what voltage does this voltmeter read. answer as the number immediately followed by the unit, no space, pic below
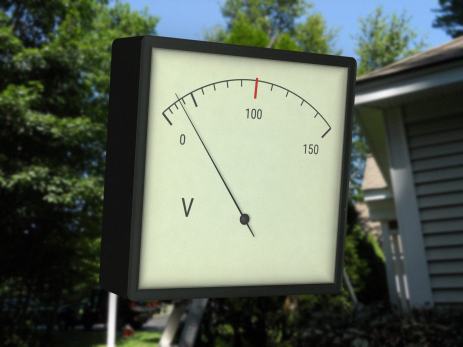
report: 35V
